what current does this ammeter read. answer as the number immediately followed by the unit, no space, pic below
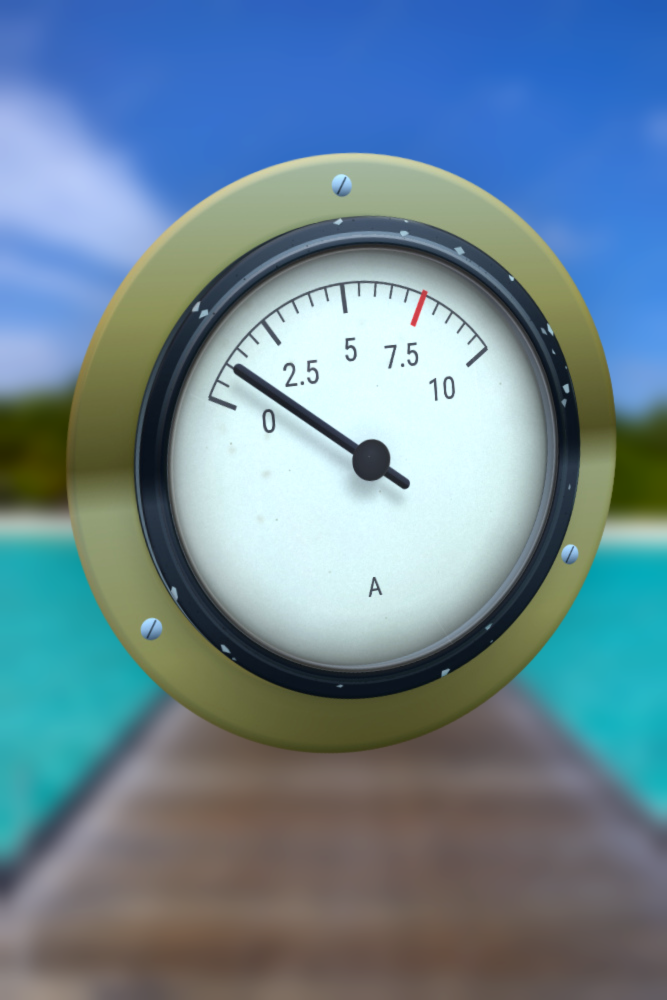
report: 1A
